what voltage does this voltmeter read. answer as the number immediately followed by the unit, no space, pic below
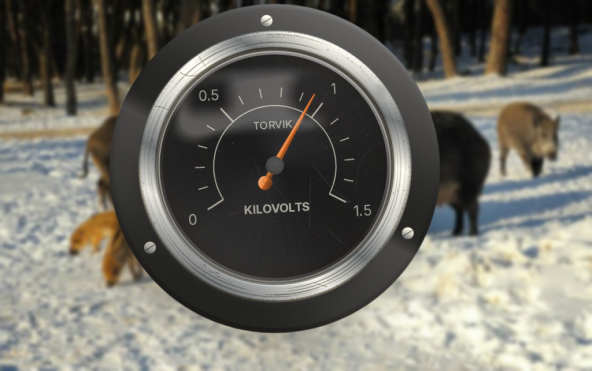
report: 0.95kV
